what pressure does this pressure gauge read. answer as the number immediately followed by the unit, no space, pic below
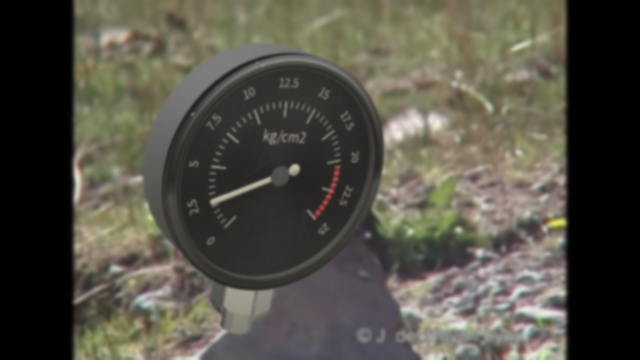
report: 2.5kg/cm²
